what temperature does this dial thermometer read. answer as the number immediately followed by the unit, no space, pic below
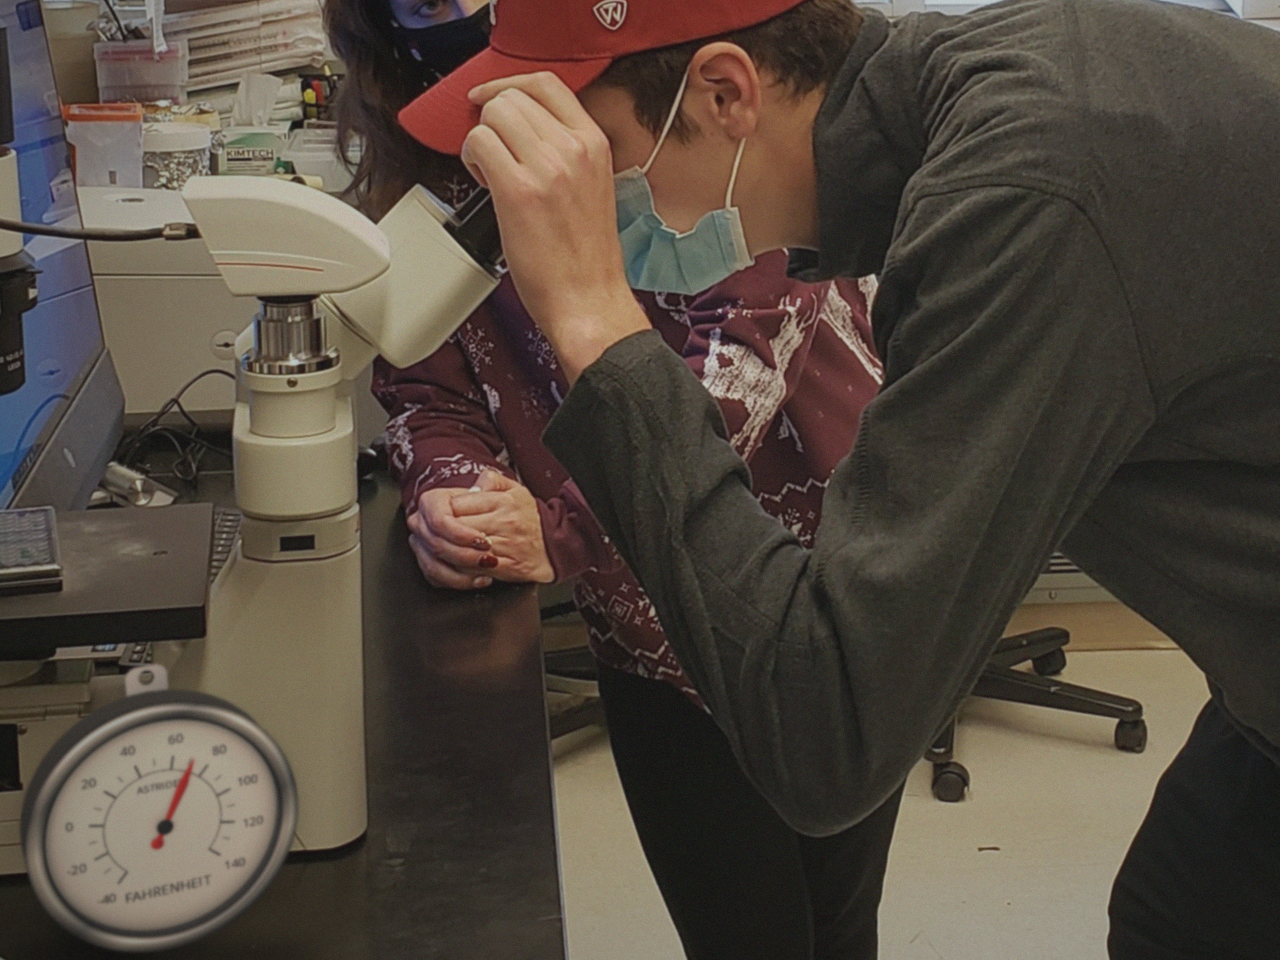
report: 70°F
